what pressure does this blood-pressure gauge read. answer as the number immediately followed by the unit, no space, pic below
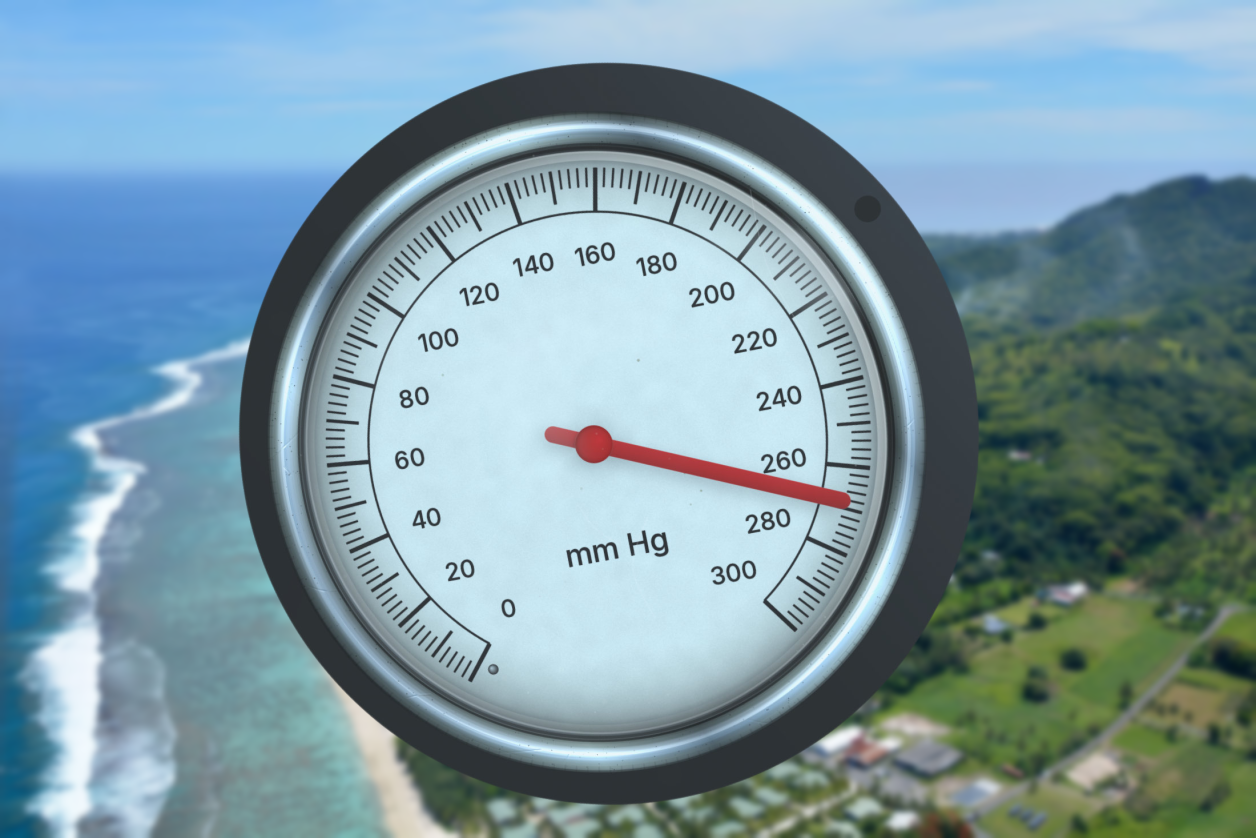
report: 268mmHg
